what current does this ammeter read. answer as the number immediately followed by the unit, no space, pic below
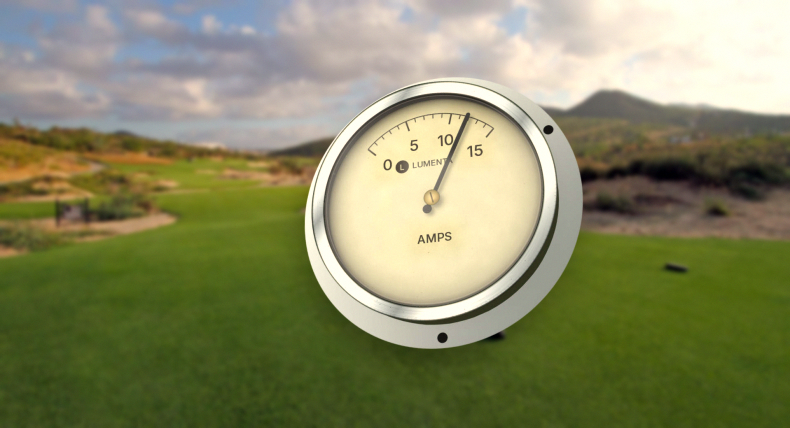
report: 12A
